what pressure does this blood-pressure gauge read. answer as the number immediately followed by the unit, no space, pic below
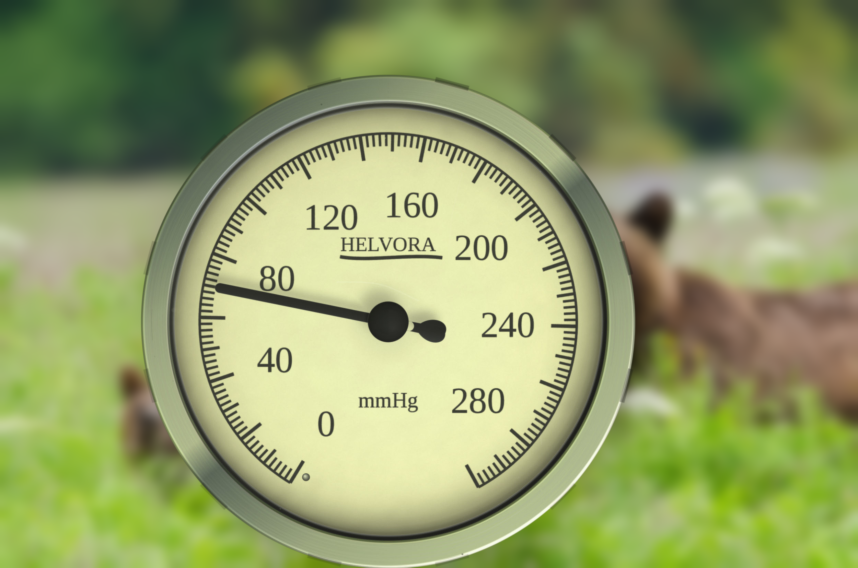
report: 70mmHg
